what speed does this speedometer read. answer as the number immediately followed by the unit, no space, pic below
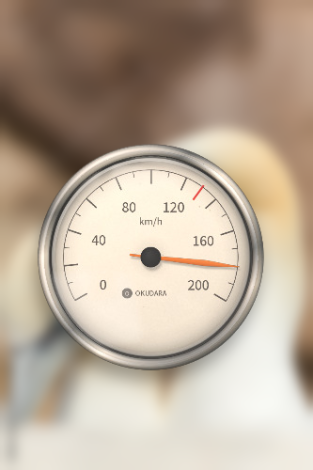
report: 180km/h
